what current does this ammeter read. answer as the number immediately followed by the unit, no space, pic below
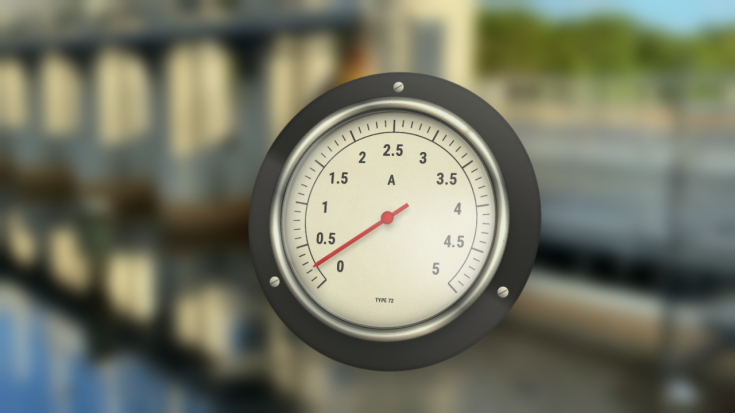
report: 0.2A
